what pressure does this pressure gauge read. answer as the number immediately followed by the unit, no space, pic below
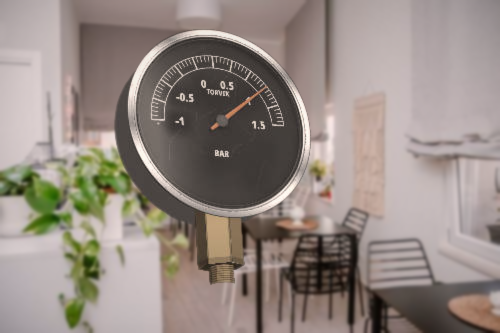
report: 1bar
